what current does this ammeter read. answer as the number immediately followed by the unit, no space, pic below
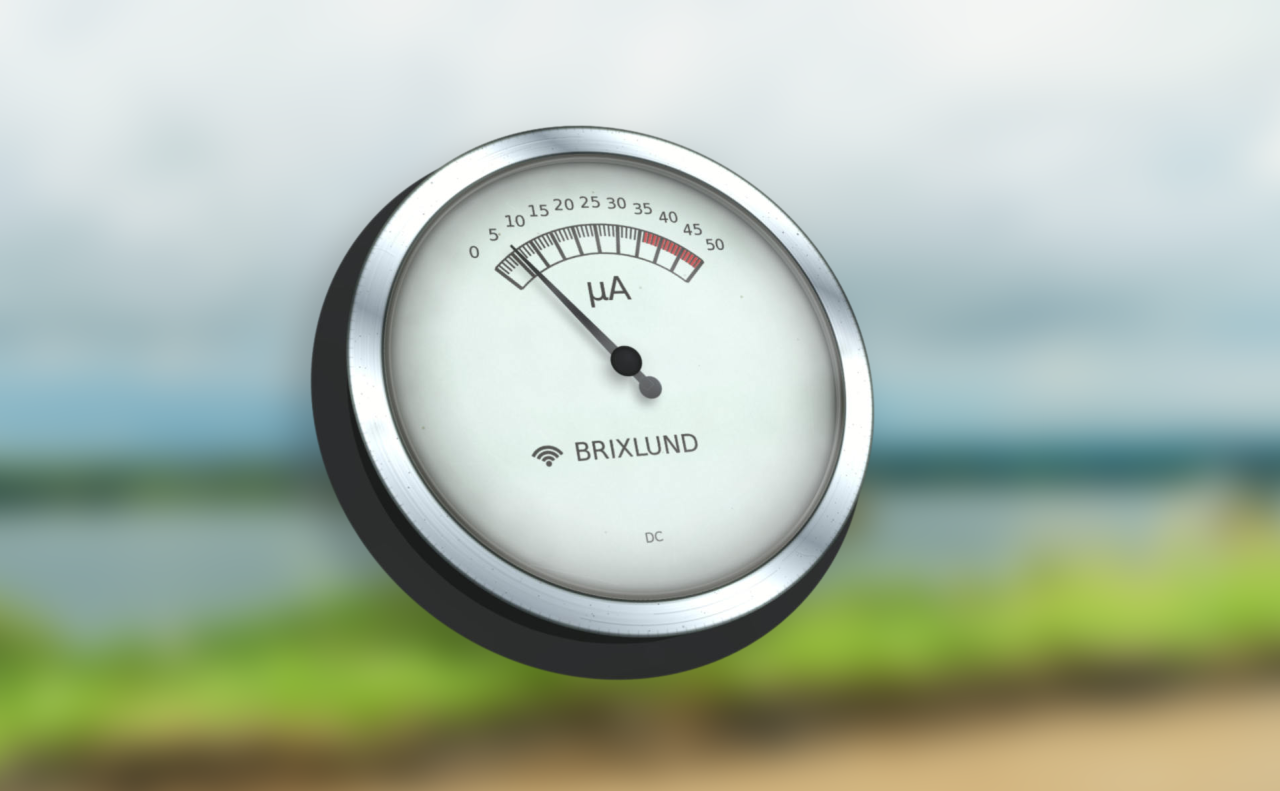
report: 5µA
